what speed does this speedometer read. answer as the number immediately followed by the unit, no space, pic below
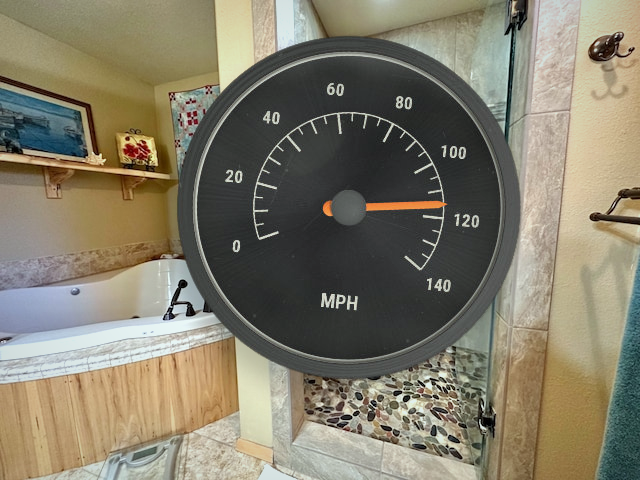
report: 115mph
